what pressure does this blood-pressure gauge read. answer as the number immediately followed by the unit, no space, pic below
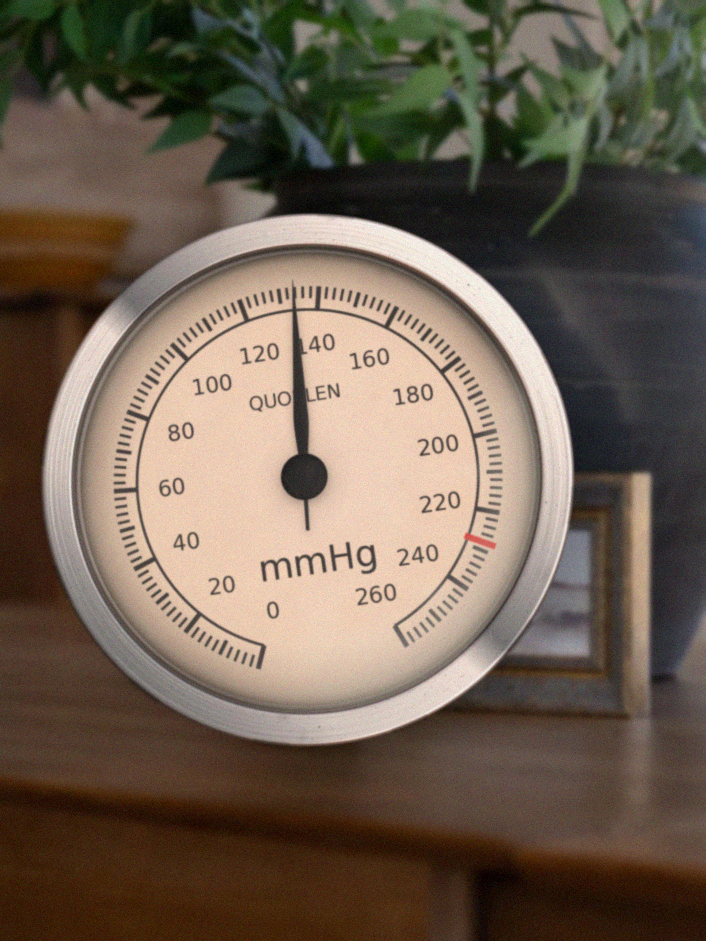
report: 134mmHg
